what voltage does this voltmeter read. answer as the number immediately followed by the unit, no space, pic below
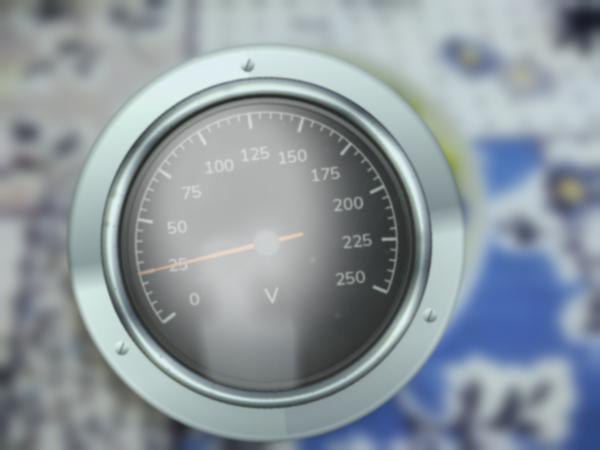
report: 25V
